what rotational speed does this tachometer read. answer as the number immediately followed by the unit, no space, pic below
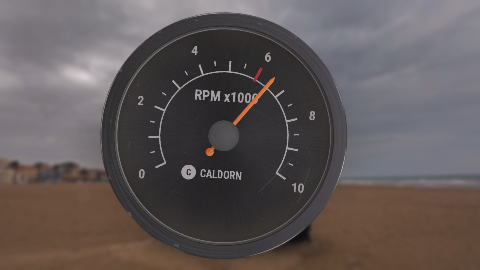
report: 6500rpm
